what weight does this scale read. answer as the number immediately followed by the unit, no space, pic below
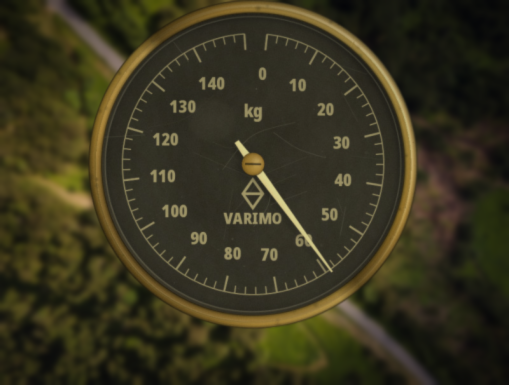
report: 59kg
